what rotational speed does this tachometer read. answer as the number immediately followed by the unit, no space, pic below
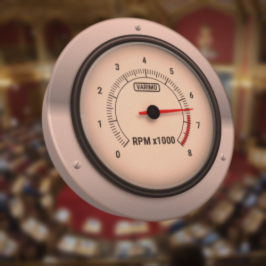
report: 6500rpm
